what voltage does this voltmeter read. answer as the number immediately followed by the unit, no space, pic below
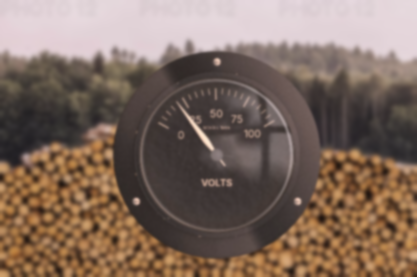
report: 20V
